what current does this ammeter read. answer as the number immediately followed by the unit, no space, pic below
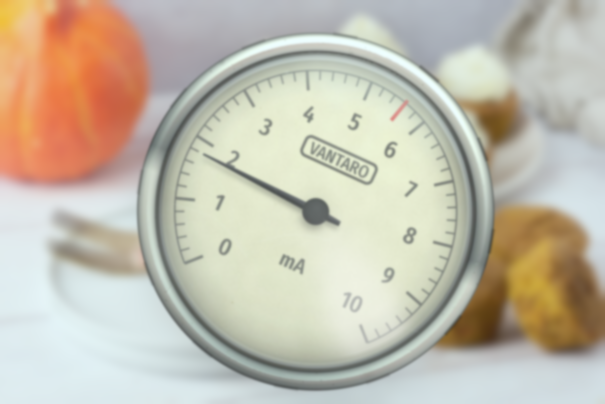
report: 1.8mA
